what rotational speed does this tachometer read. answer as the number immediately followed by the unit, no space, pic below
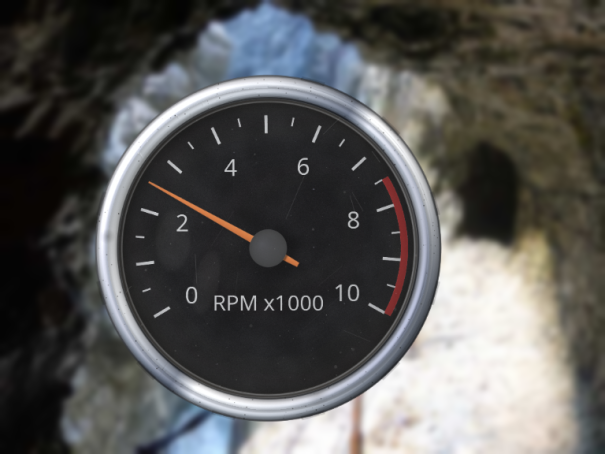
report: 2500rpm
